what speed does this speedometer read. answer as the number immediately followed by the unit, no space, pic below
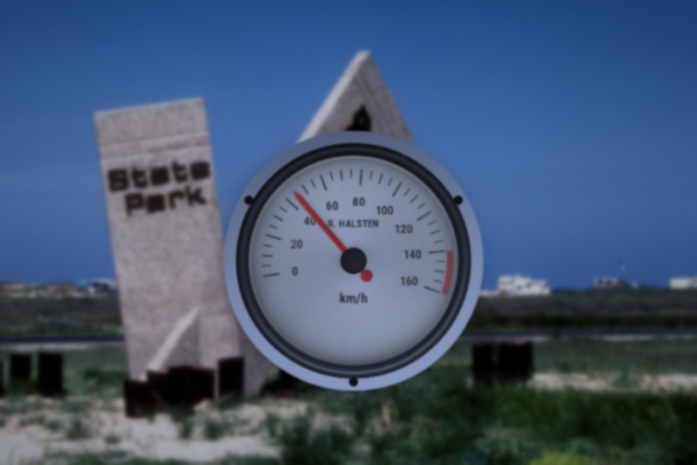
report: 45km/h
